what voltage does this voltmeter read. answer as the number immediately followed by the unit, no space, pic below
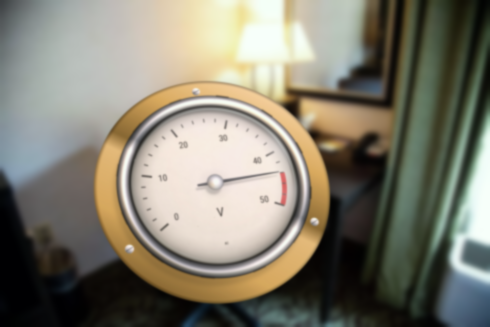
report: 44V
